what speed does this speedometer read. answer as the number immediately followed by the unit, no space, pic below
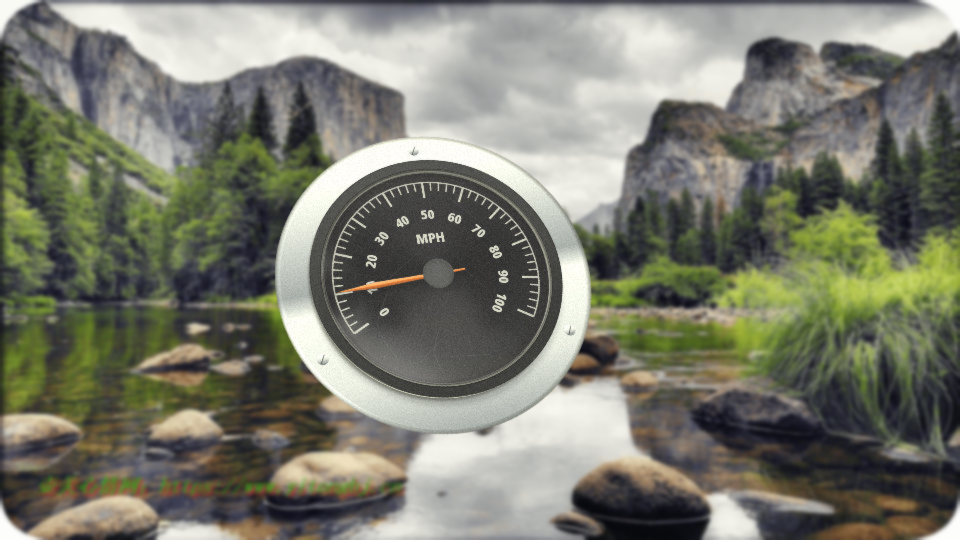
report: 10mph
